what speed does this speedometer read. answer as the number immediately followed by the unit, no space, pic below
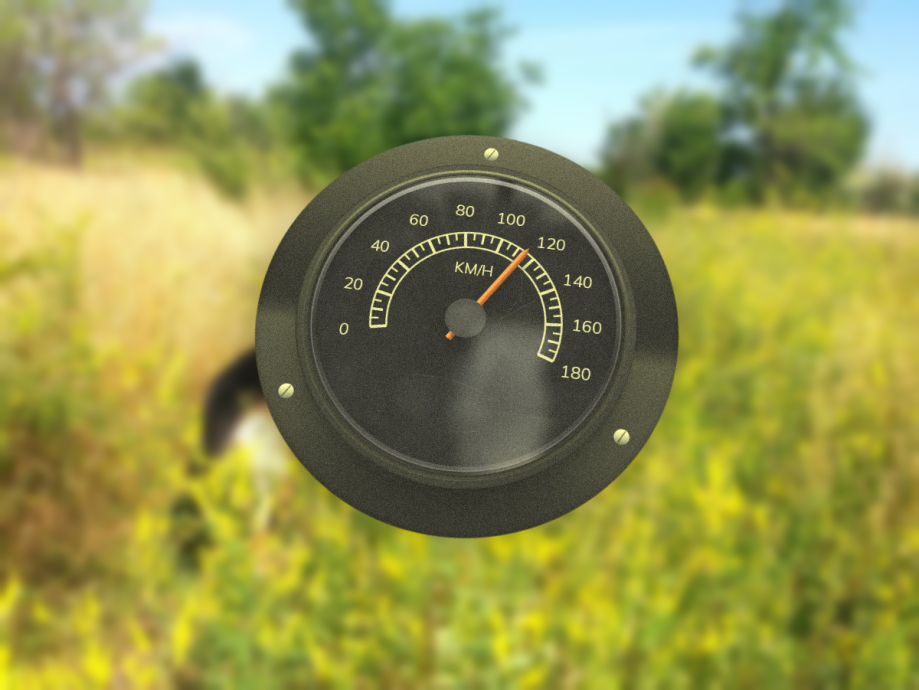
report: 115km/h
